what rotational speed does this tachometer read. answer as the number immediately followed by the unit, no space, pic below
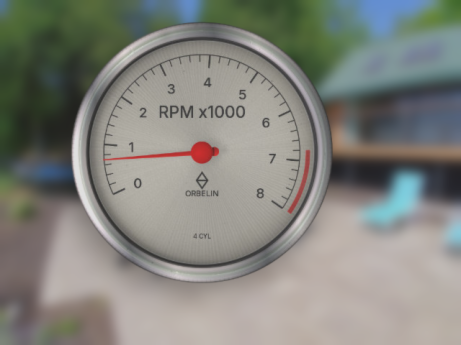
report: 700rpm
